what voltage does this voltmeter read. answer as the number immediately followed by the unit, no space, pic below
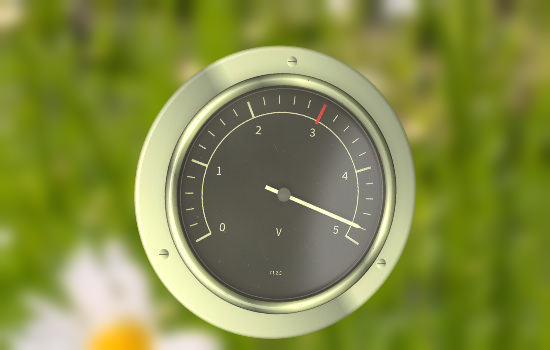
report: 4.8V
